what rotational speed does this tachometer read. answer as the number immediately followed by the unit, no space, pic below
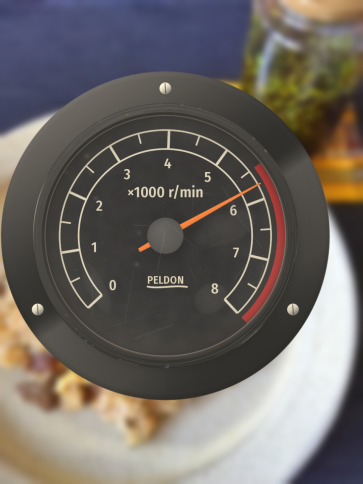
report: 5750rpm
